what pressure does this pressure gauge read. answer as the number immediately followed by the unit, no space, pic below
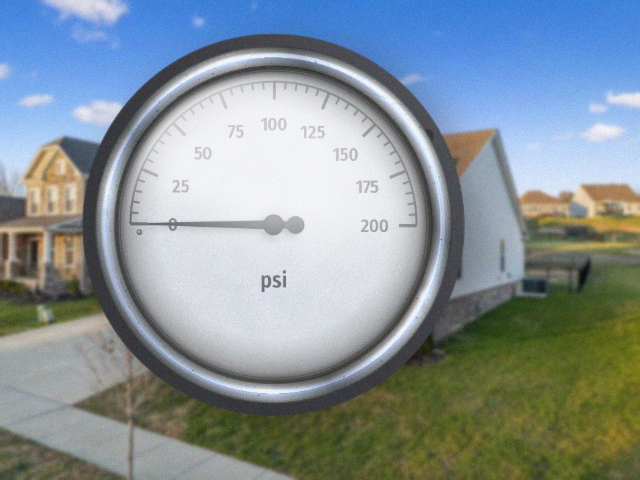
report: 0psi
